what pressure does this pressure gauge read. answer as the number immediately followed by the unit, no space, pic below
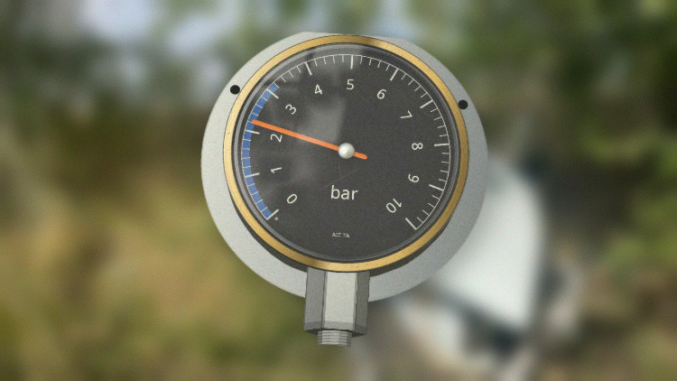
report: 2.2bar
